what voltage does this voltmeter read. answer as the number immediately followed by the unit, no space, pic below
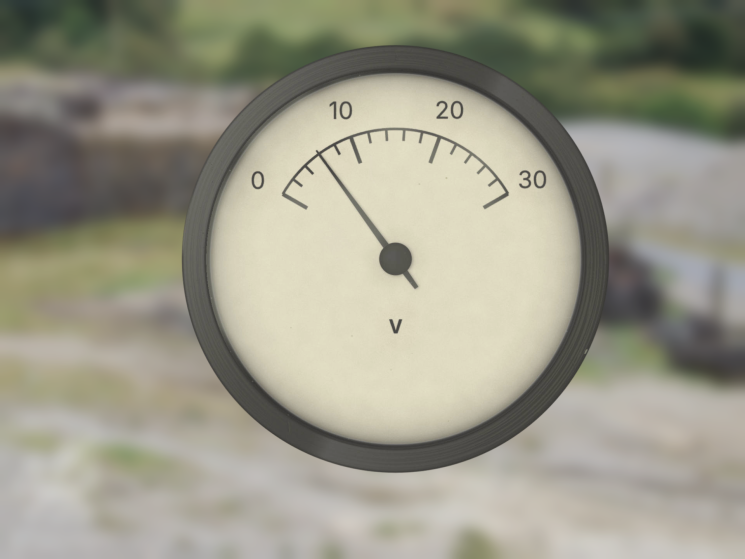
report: 6V
